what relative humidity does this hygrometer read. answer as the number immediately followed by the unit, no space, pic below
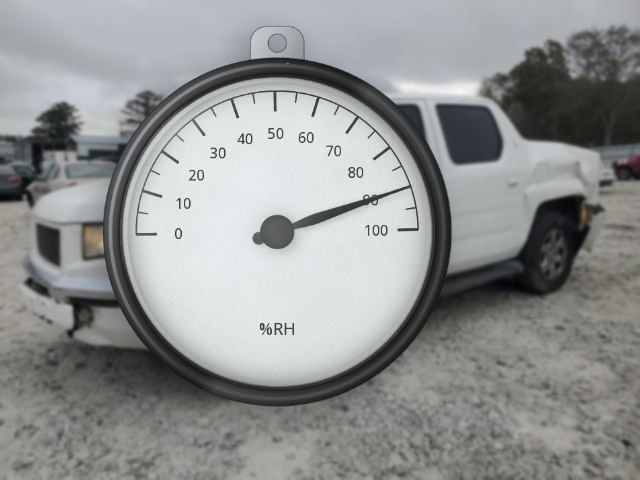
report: 90%
